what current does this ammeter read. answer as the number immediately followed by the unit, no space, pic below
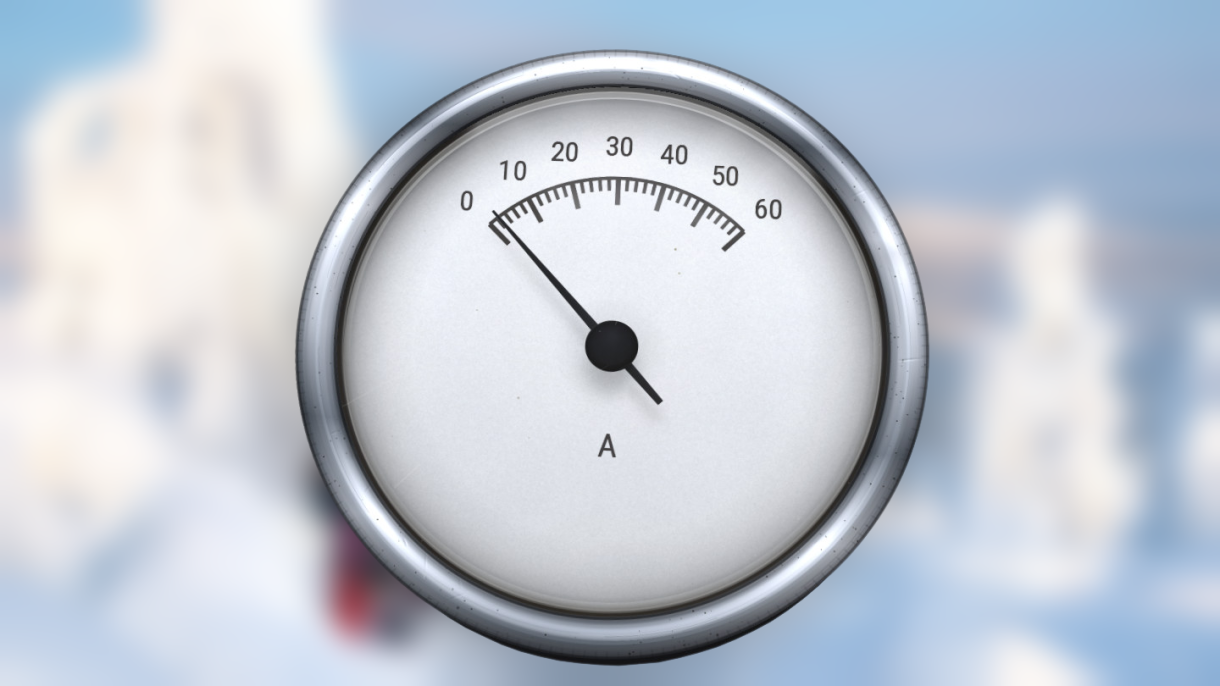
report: 2A
